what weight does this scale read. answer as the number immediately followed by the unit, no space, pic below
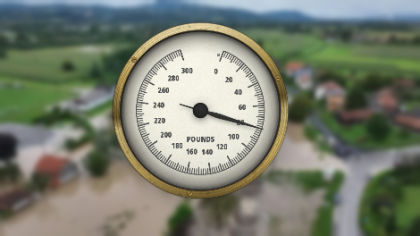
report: 80lb
